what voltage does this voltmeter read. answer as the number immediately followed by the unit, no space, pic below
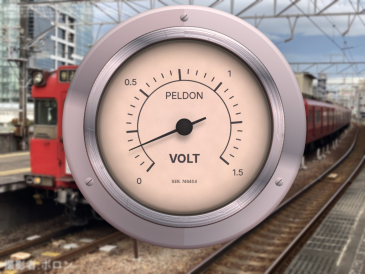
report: 0.15V
